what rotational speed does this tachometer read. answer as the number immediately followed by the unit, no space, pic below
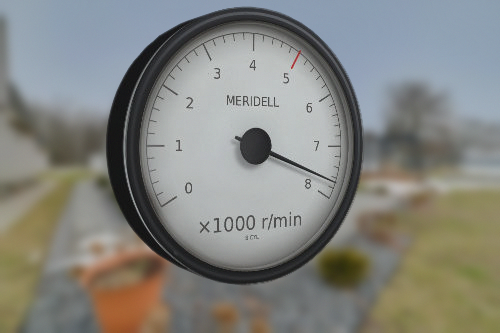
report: 7700rpm
